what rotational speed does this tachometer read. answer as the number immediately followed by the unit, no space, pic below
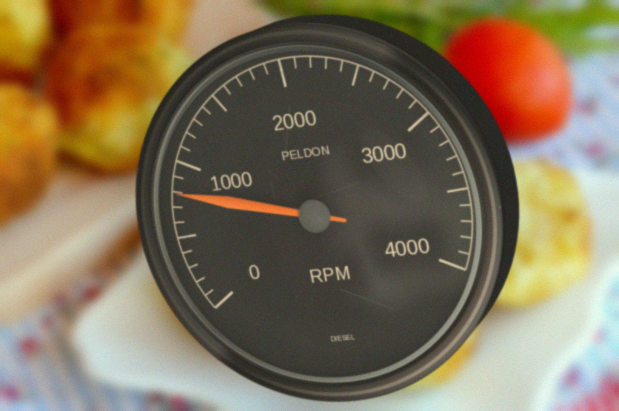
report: 800rpm
